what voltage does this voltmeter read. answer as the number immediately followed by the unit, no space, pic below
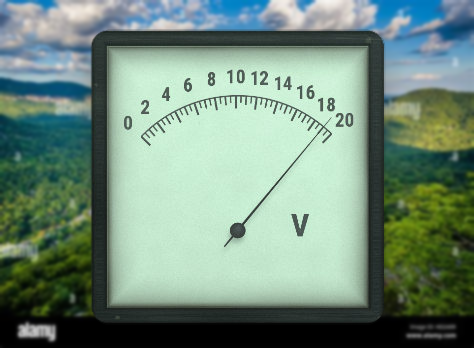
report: 19V
